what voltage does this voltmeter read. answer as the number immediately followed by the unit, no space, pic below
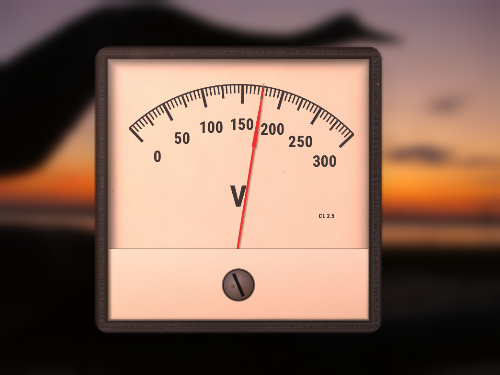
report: 175V
